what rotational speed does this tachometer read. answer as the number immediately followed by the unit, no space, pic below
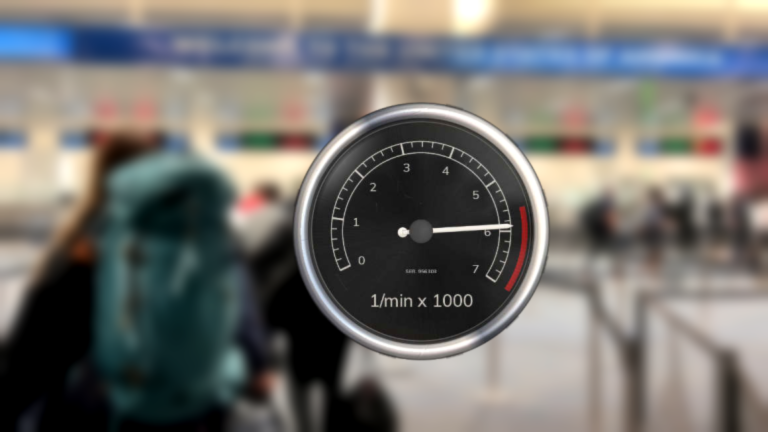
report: 5900rpm
